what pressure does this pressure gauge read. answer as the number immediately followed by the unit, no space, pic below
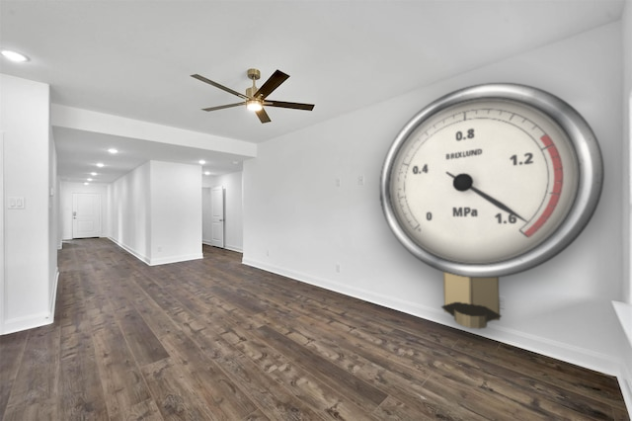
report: 1.55MPa
